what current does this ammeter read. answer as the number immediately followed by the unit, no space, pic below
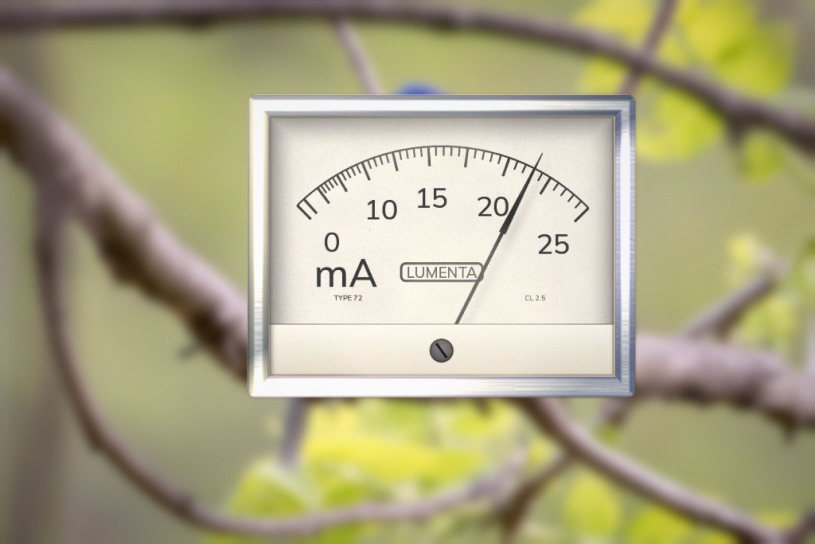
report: 21.5mA
